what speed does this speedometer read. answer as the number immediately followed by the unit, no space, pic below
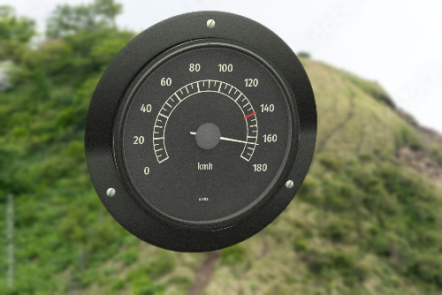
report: 165km/h
